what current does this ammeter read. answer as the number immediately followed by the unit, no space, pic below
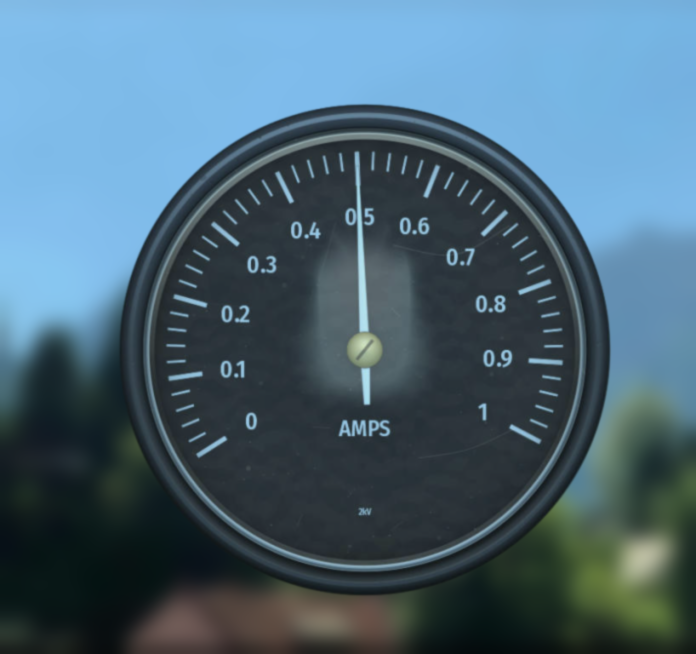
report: 0.5A
